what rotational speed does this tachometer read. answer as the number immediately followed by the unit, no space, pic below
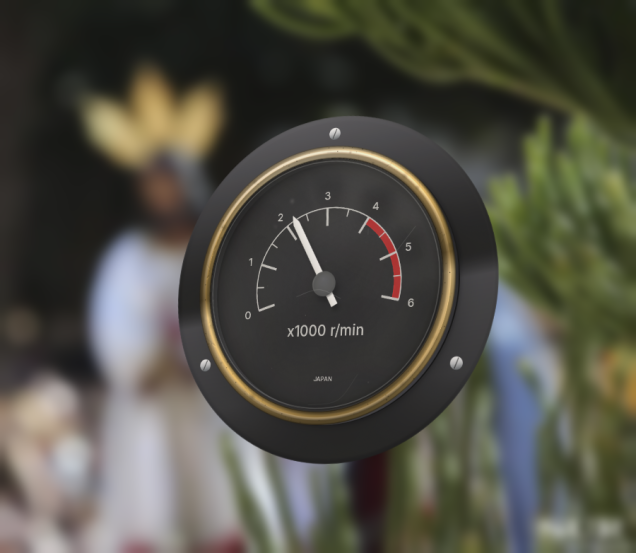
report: 2250rpm
